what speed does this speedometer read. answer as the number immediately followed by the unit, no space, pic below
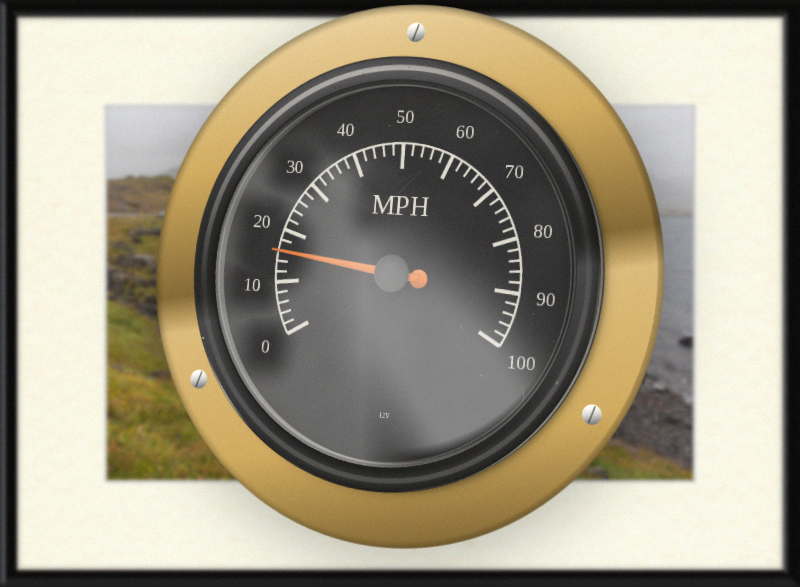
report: 16mph
